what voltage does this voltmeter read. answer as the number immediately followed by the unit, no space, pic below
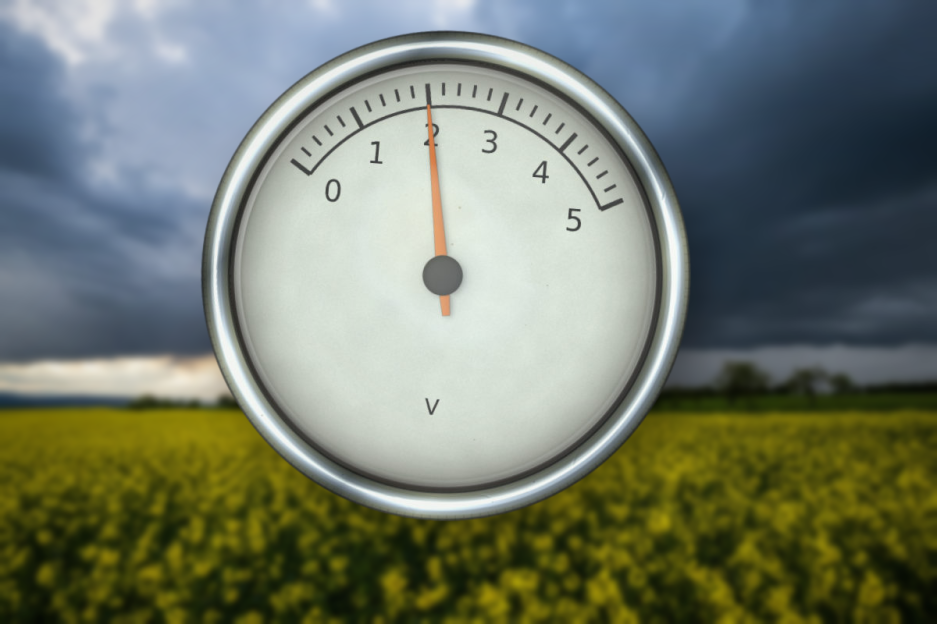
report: 2V
